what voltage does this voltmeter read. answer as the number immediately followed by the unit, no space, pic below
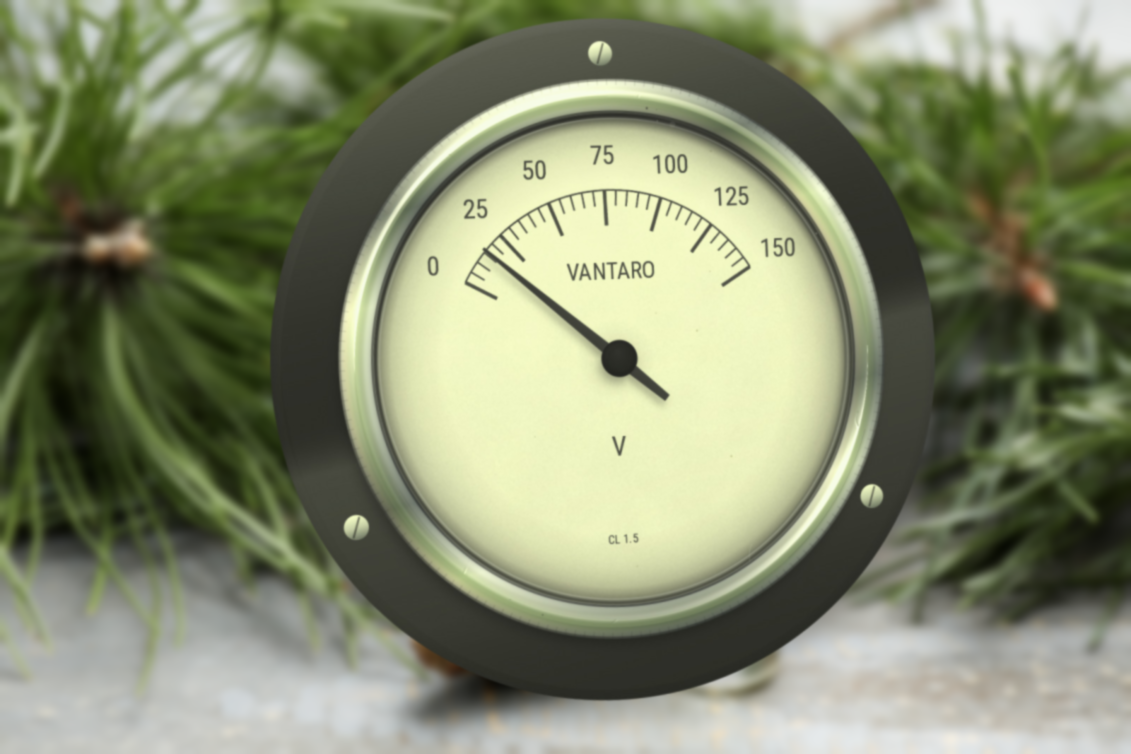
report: 15V
